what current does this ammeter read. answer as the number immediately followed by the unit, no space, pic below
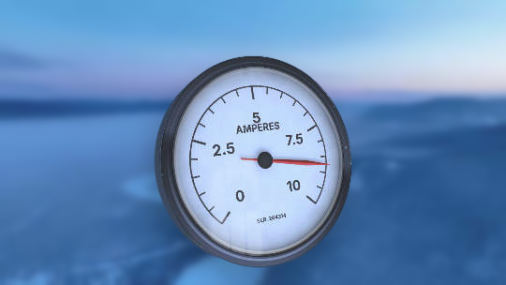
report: 8.75A
